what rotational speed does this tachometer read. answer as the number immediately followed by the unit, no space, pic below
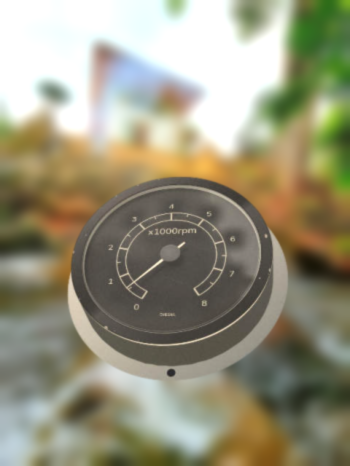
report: 500rpm
